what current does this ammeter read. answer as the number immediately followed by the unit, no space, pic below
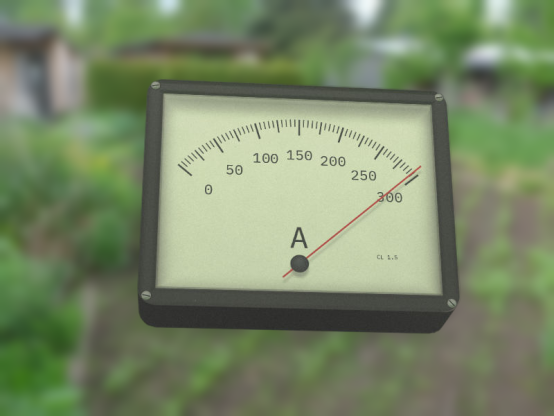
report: 295A
